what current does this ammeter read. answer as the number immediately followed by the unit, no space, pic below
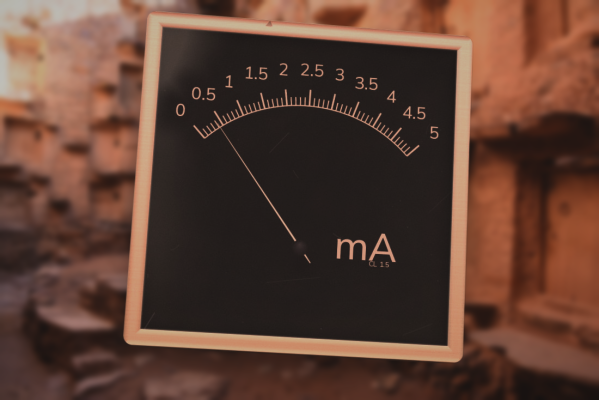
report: 0.4mA
